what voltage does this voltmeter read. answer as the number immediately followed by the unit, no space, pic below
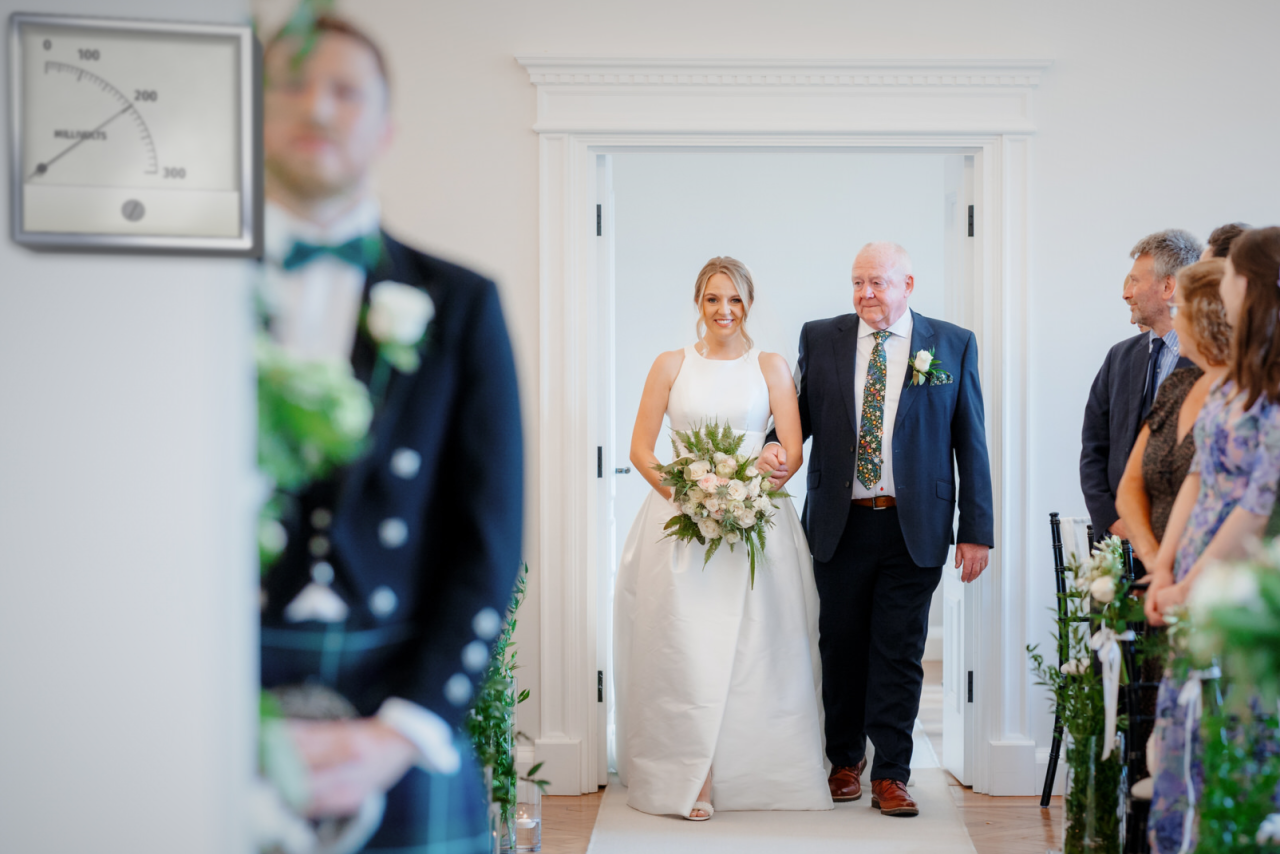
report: 200mV
